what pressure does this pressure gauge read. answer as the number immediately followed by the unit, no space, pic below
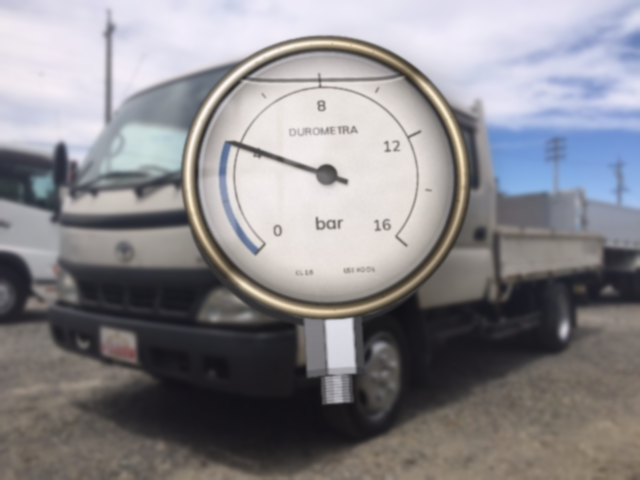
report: 4bar
